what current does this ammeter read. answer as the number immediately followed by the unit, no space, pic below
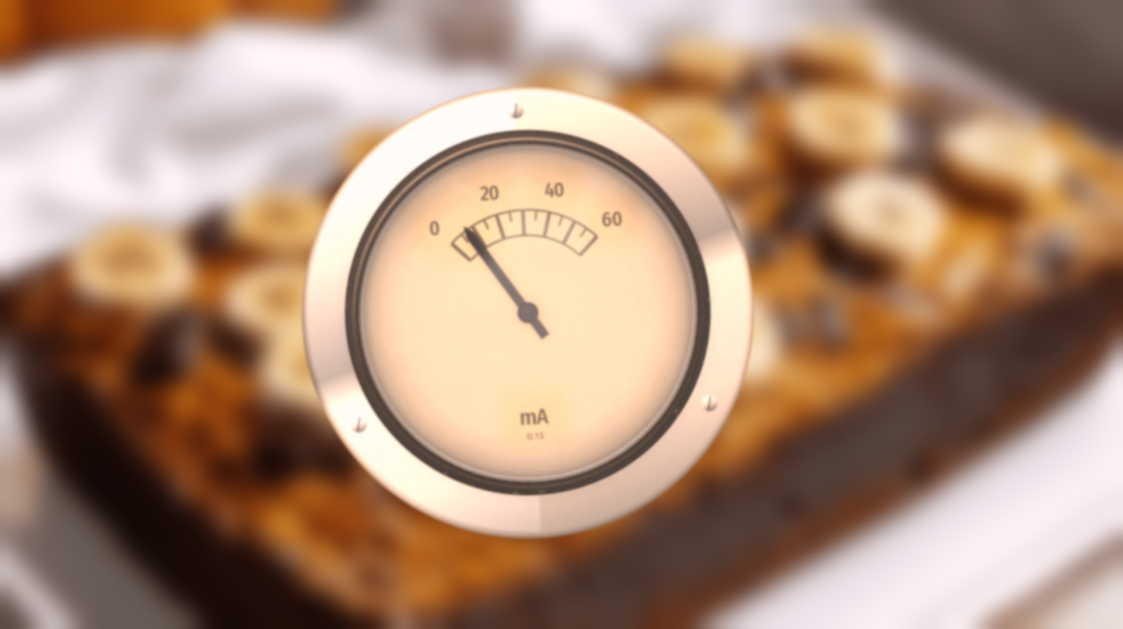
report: 7.5mA
